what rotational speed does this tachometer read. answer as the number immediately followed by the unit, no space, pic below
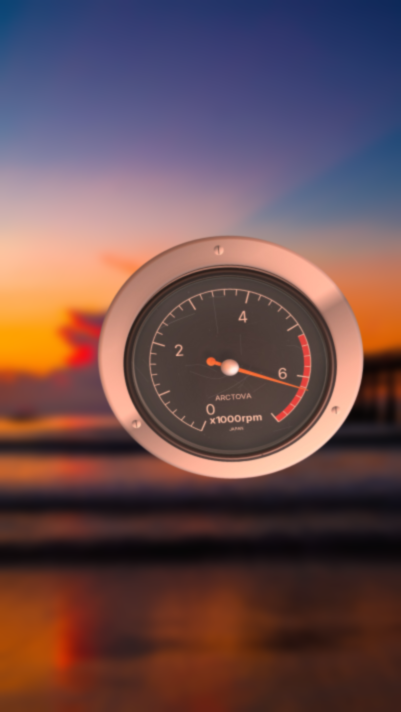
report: 6200rpm
